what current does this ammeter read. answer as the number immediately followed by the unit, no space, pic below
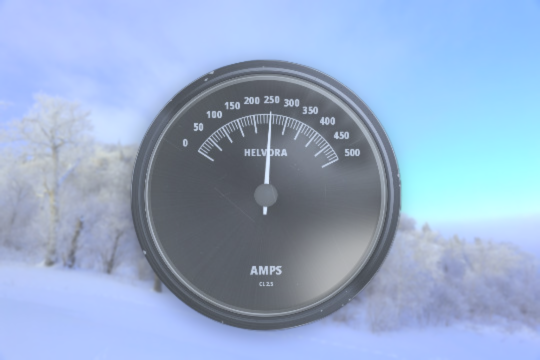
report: 250A
